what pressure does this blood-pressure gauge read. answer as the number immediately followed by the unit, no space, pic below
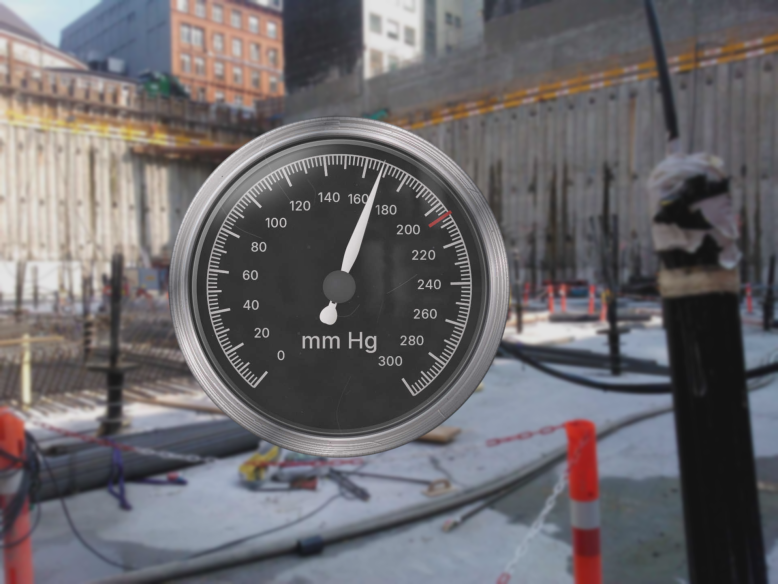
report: 168mmHg
